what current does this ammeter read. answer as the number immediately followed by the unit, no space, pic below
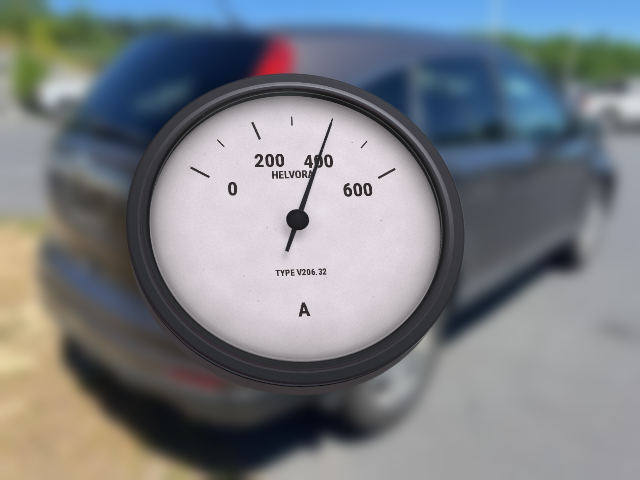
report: 400A
